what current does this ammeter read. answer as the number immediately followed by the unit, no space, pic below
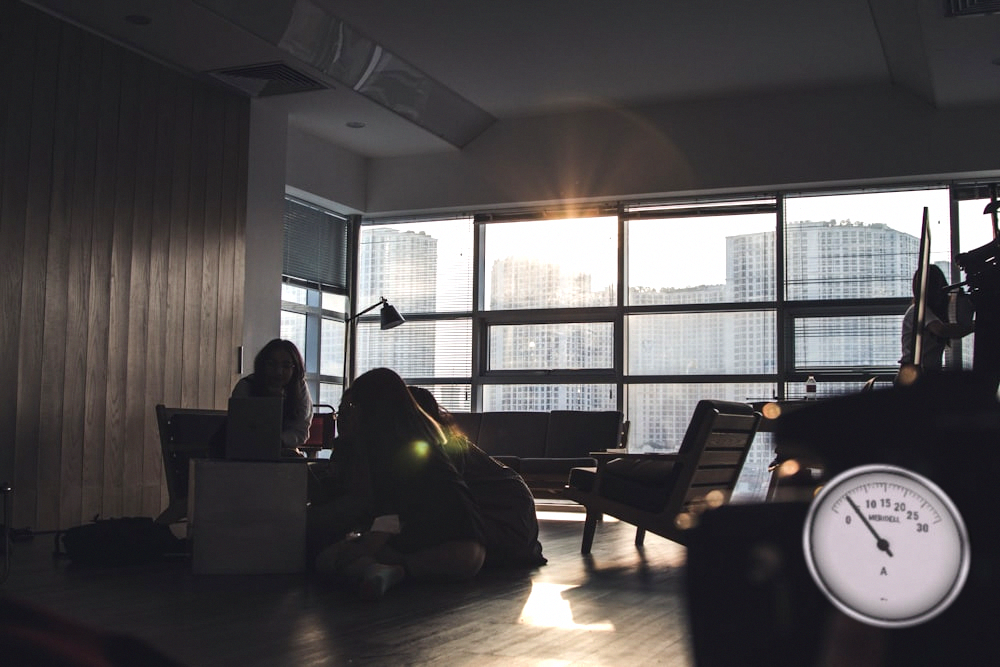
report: 5A
